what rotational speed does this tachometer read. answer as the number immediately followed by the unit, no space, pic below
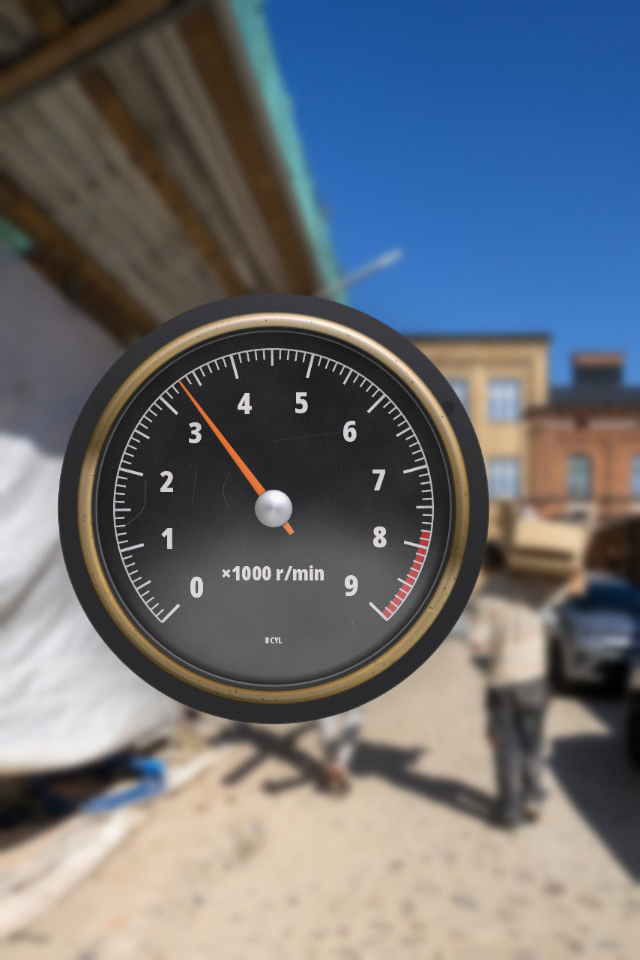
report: 3300rpm
